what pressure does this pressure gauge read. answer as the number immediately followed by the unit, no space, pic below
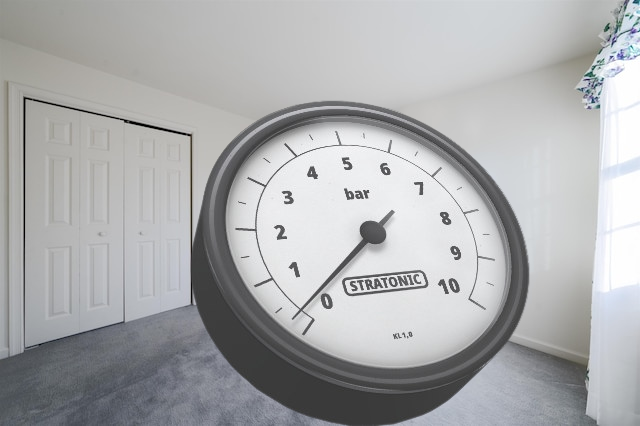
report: 0.25bar
